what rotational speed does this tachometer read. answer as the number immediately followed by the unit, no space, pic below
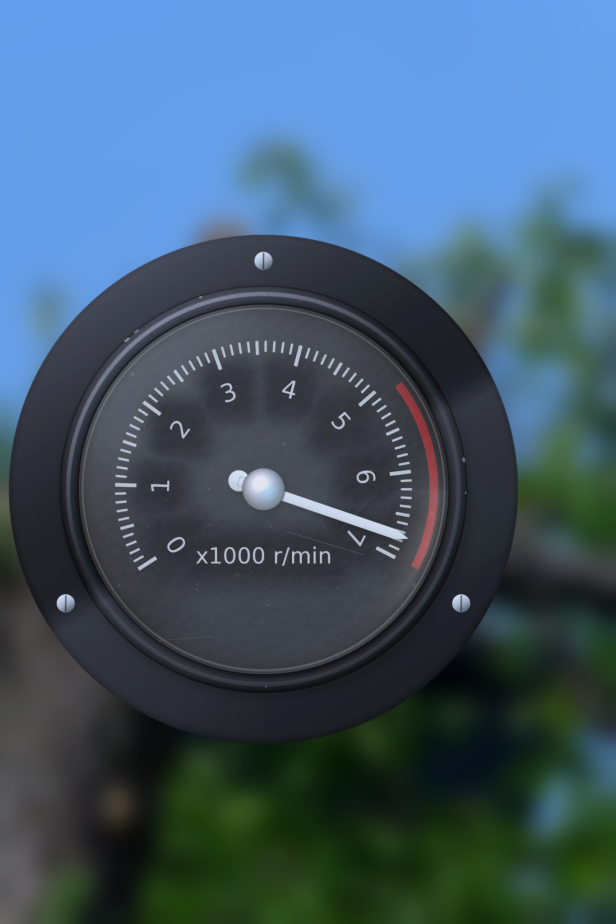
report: 6750rpm
